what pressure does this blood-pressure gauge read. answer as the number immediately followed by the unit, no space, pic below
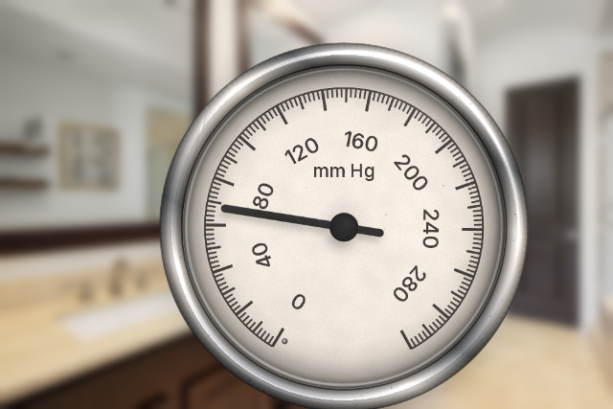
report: 68mmHg
